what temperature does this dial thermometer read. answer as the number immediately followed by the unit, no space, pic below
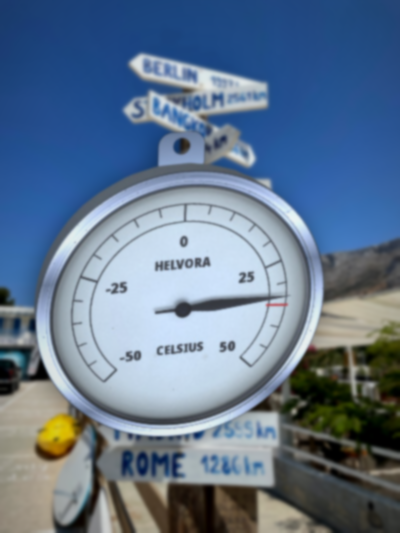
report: 32.5°C
